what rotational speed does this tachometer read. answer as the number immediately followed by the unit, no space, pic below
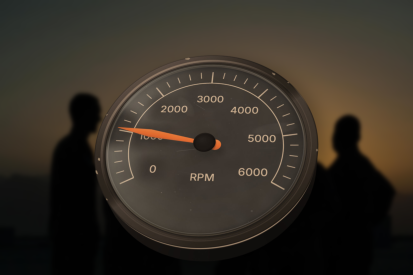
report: 1000rpm
